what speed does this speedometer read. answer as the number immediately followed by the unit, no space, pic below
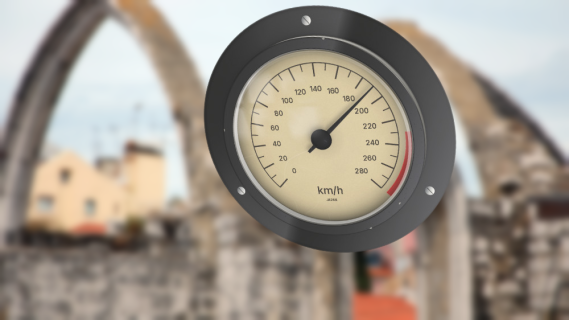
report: 190km/h
